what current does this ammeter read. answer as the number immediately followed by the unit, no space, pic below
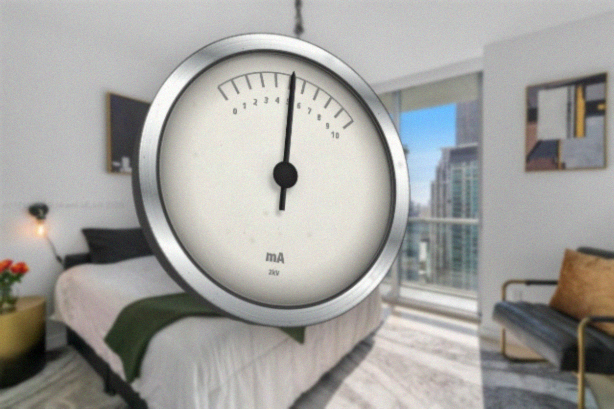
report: 5mA
